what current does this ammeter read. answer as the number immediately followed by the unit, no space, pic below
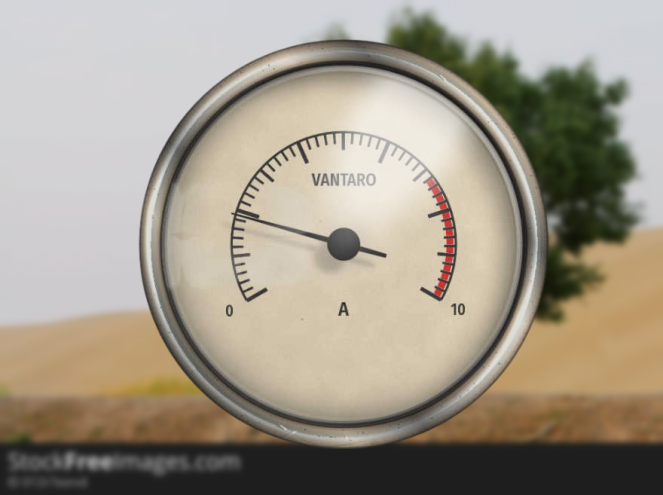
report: 1.9A
